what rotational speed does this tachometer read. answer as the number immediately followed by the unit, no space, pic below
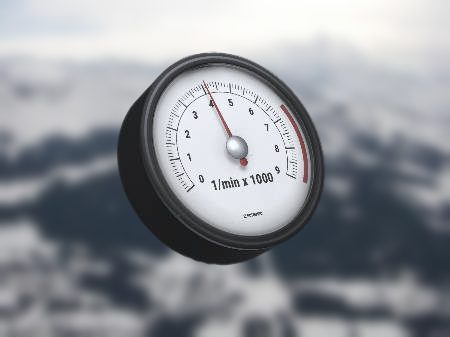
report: 4000rpm
